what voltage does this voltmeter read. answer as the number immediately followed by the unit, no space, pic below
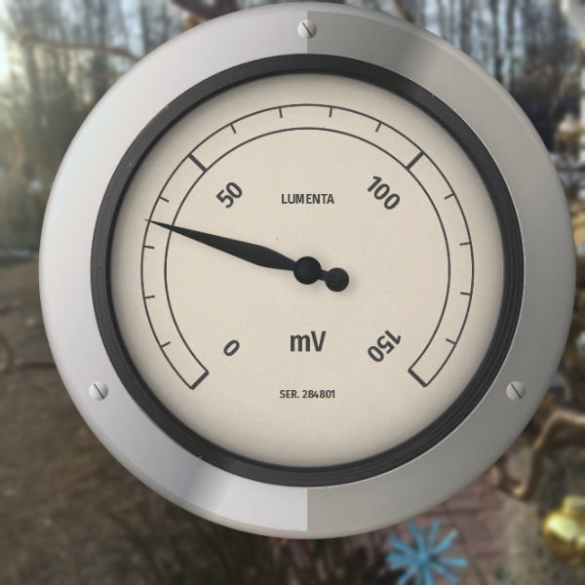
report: 35mV
